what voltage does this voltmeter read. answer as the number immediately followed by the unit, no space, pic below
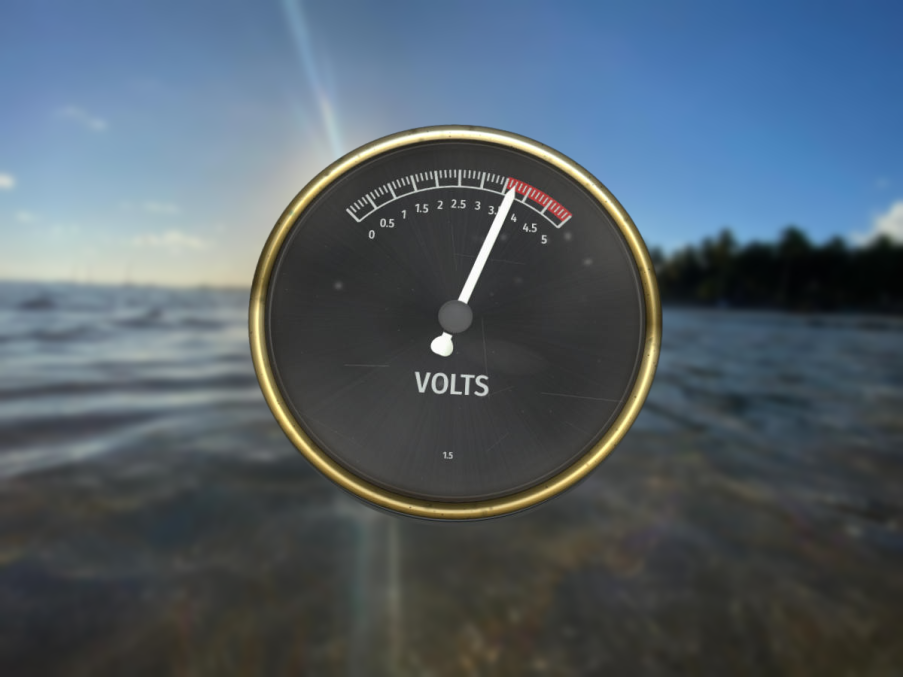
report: 3.7V
